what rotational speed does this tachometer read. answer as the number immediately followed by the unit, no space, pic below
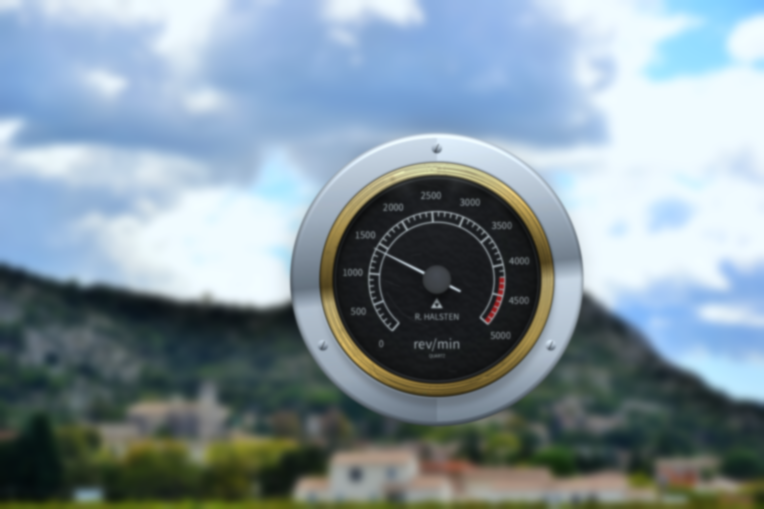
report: 1400rpm
